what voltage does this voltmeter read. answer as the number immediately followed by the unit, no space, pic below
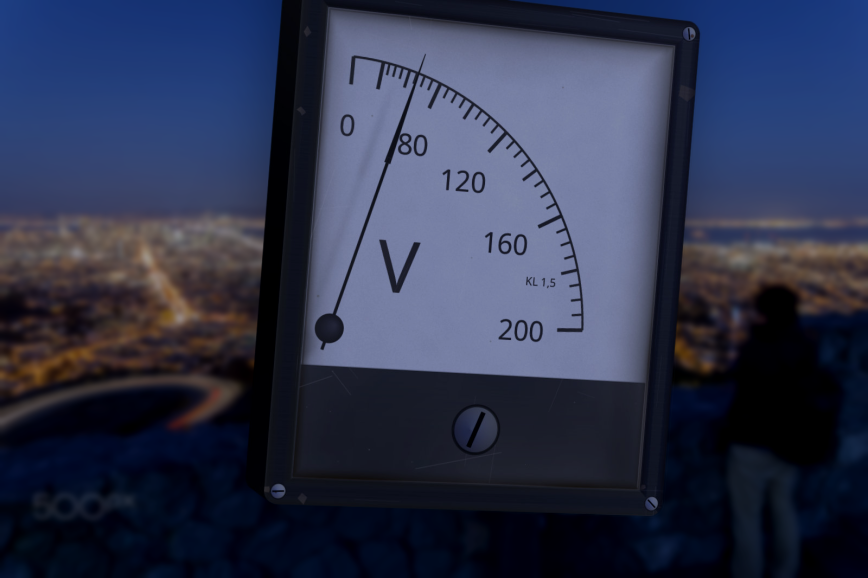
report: 65V
